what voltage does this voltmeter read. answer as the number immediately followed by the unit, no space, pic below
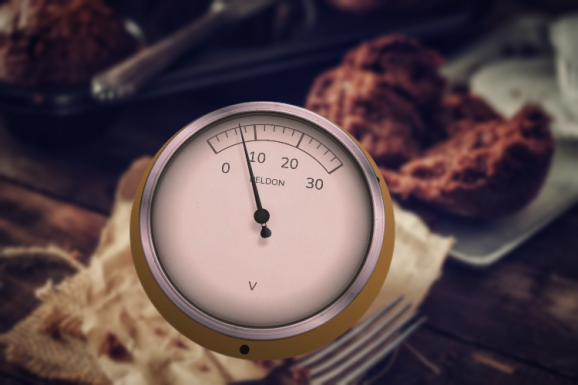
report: 7V
